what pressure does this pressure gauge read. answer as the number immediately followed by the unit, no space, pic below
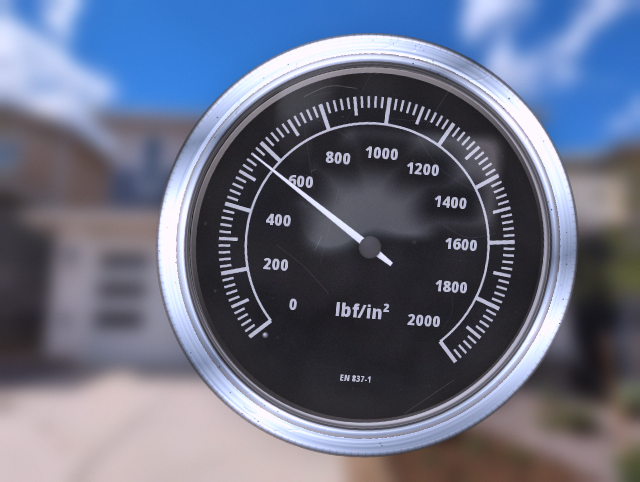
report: 560psi
